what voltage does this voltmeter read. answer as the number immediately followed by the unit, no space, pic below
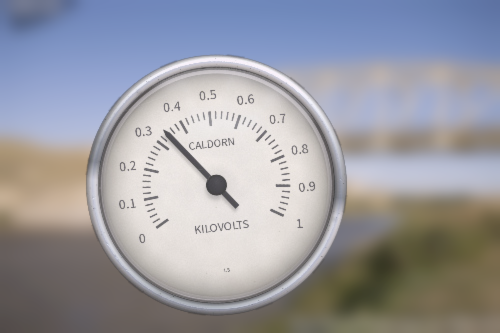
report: 0.34kV
